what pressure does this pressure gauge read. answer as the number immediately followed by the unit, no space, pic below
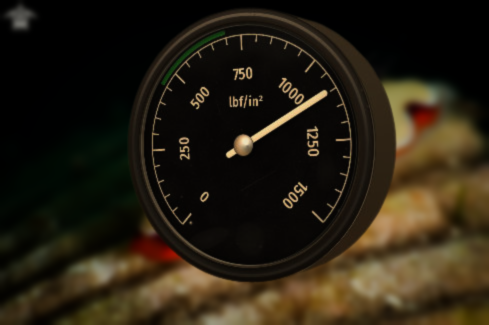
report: 1100psi
